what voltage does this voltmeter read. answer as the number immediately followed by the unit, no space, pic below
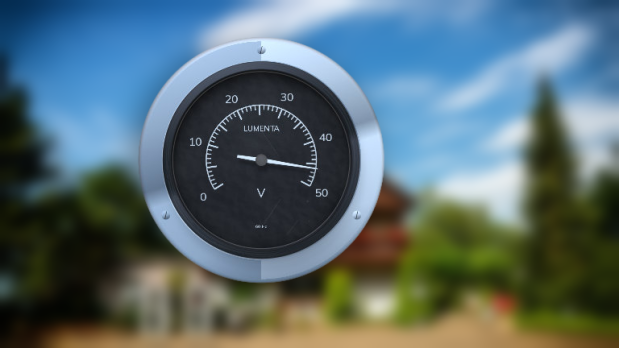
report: 46V
